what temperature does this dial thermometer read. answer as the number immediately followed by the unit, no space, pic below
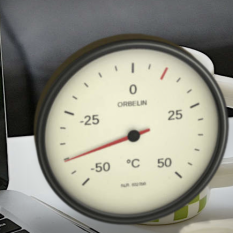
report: -40°C
